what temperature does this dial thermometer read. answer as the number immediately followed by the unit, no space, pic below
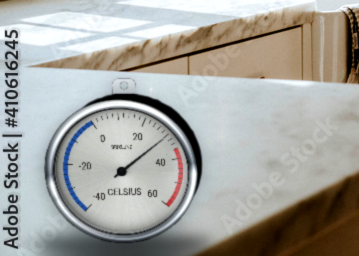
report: 30°C
